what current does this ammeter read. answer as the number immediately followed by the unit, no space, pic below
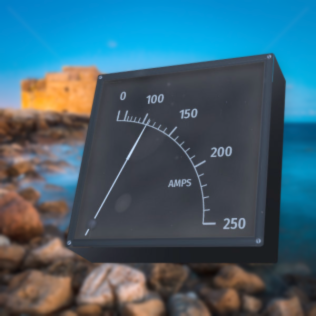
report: 110A
